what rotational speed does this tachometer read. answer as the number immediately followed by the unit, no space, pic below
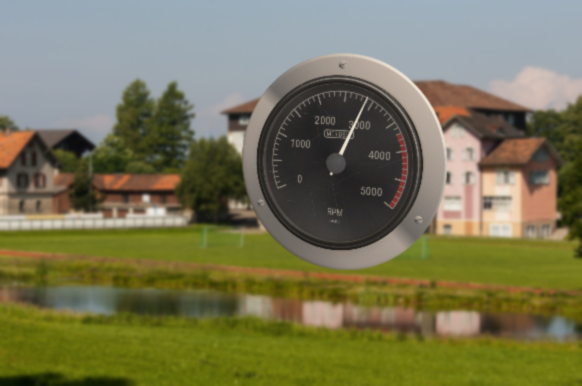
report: 2900rpm
